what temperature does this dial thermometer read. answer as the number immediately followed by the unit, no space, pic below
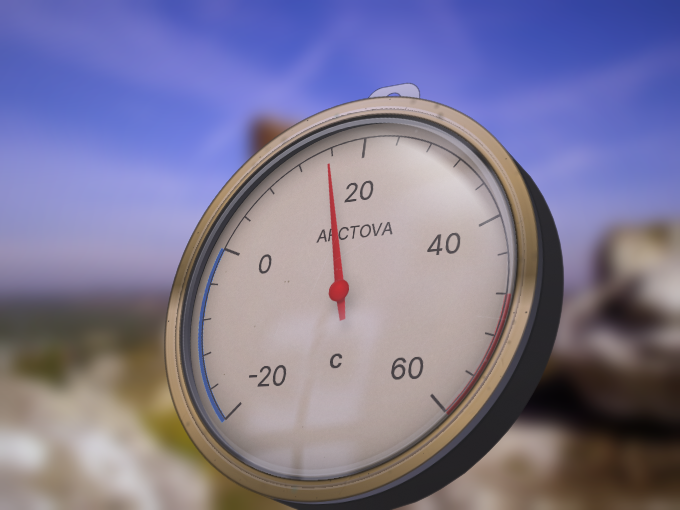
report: 16°C
